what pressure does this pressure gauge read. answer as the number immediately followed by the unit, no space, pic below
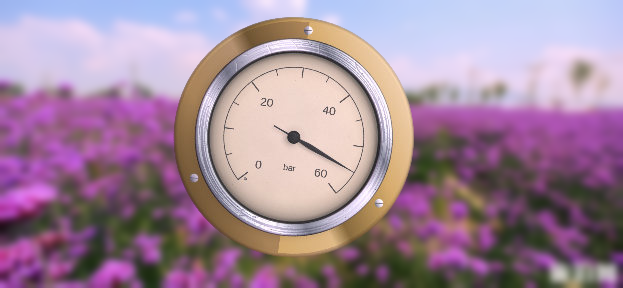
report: 55bar
